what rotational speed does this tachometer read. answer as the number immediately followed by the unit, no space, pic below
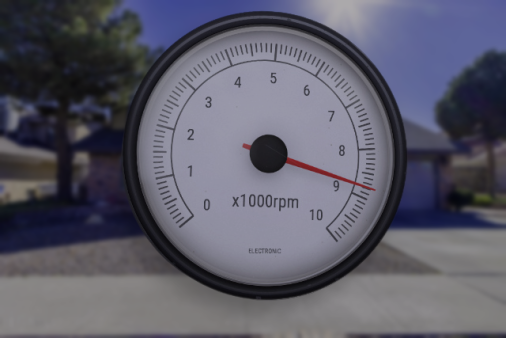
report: 8800rpm
